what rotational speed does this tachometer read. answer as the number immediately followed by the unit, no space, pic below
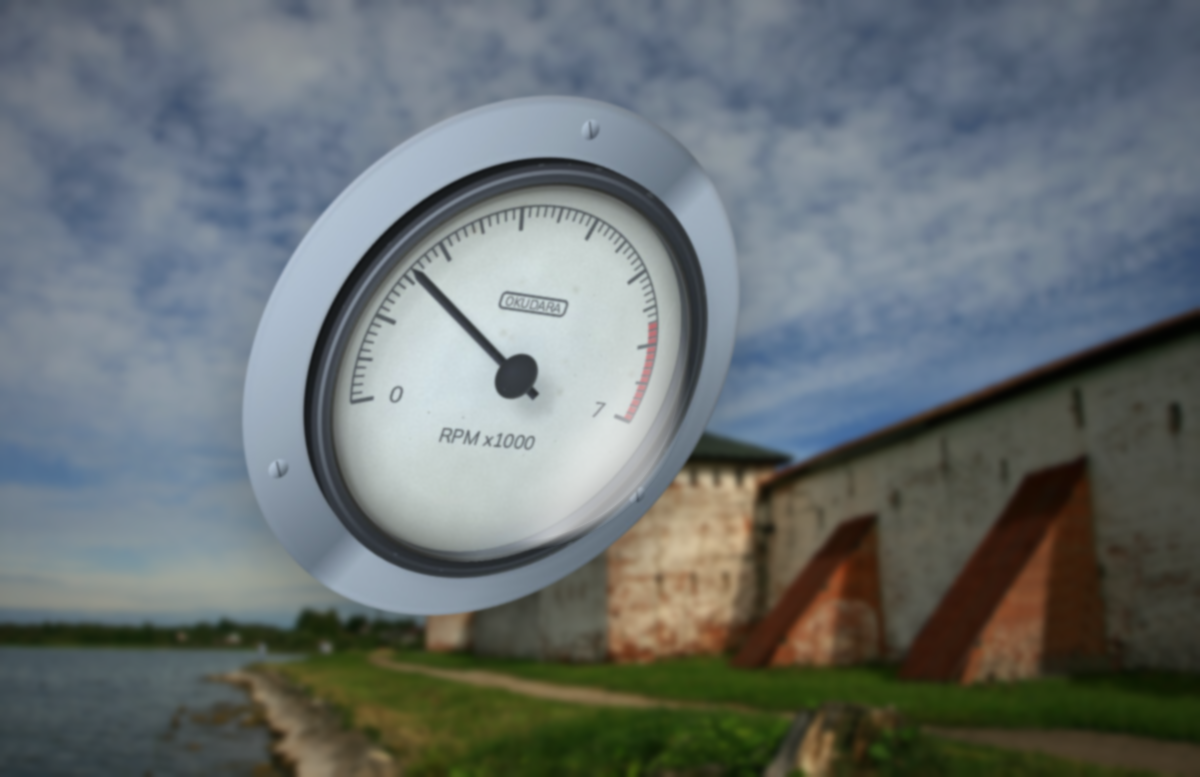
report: 1600rpm
